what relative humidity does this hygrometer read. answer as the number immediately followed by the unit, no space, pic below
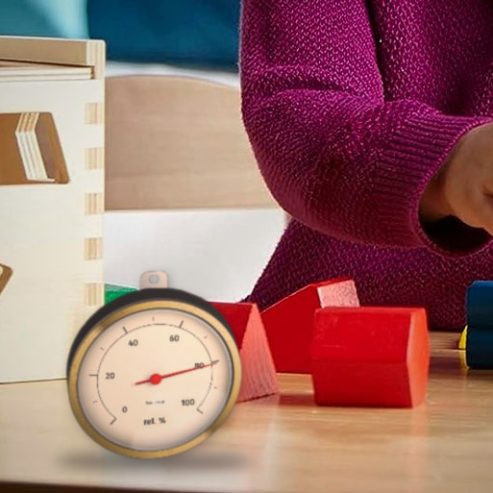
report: 80%
